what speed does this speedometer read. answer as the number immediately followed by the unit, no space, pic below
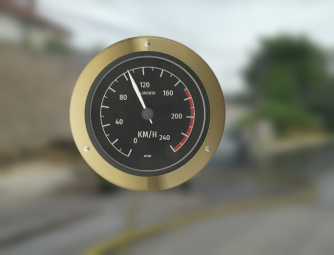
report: 105km/h
